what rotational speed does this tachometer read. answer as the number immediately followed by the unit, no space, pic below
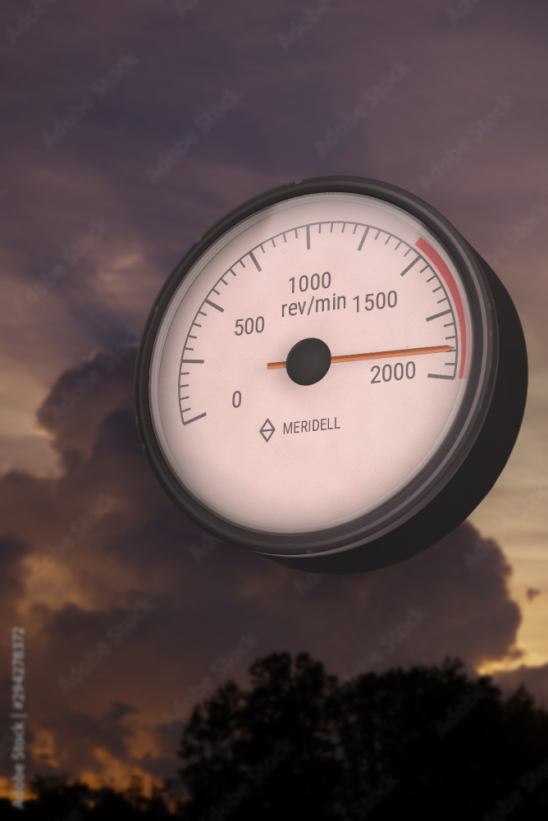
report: 1900rpm
